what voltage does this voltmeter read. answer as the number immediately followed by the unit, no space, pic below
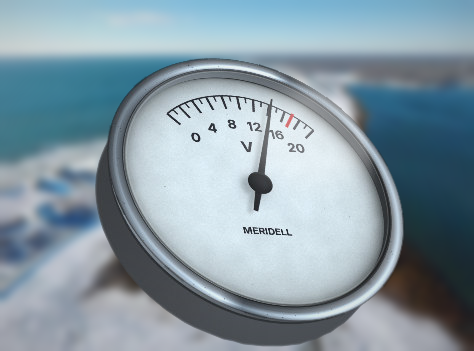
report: 14V
